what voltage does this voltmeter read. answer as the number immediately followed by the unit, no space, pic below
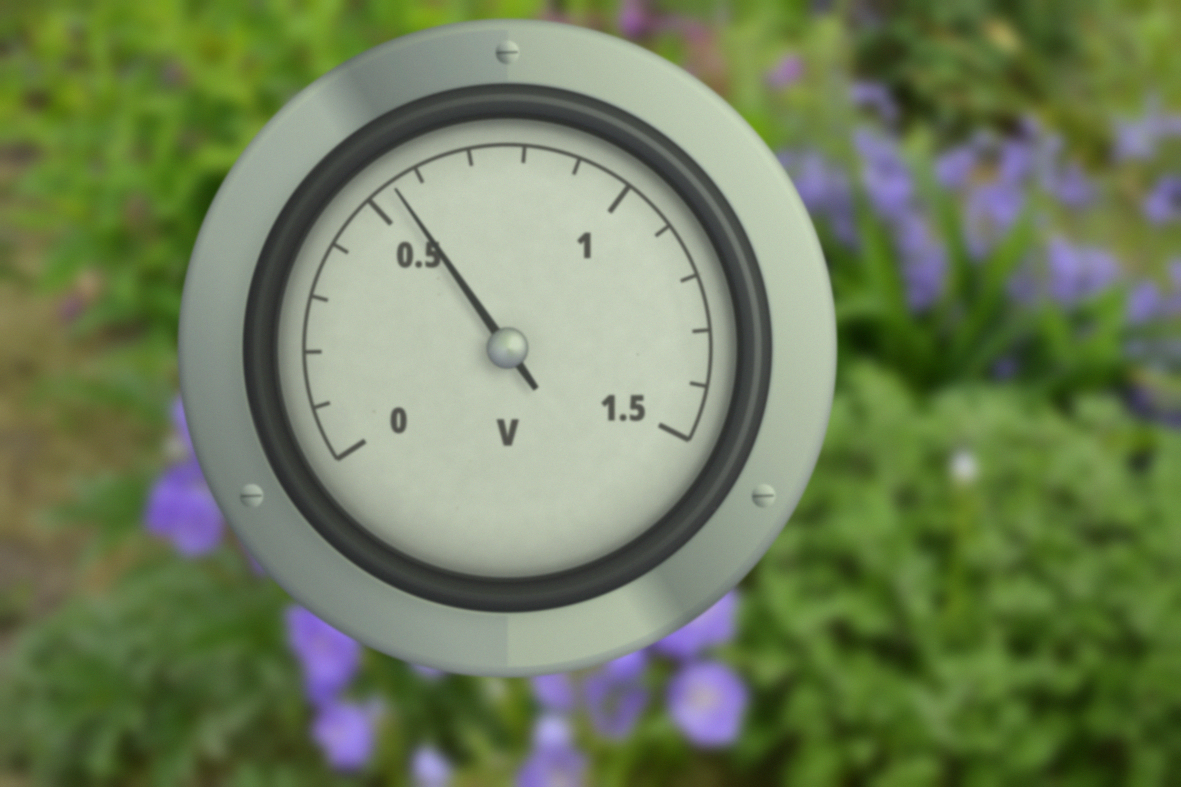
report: 0.55V
